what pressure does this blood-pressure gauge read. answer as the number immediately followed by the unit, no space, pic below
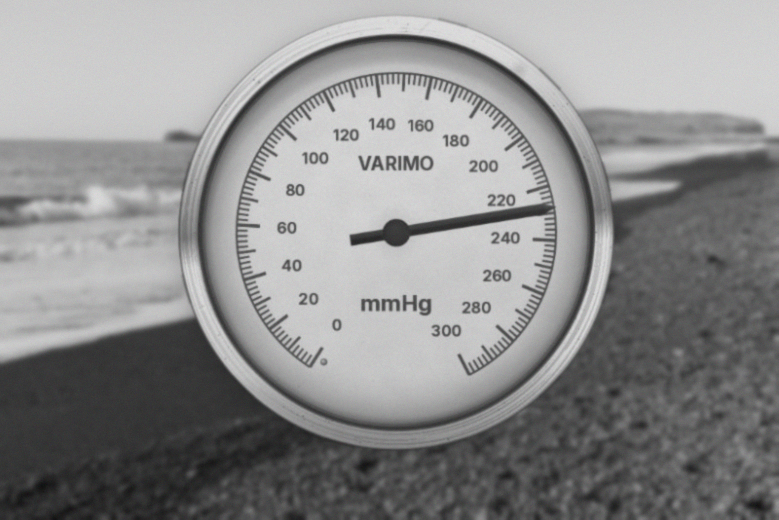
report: 228mmHg
